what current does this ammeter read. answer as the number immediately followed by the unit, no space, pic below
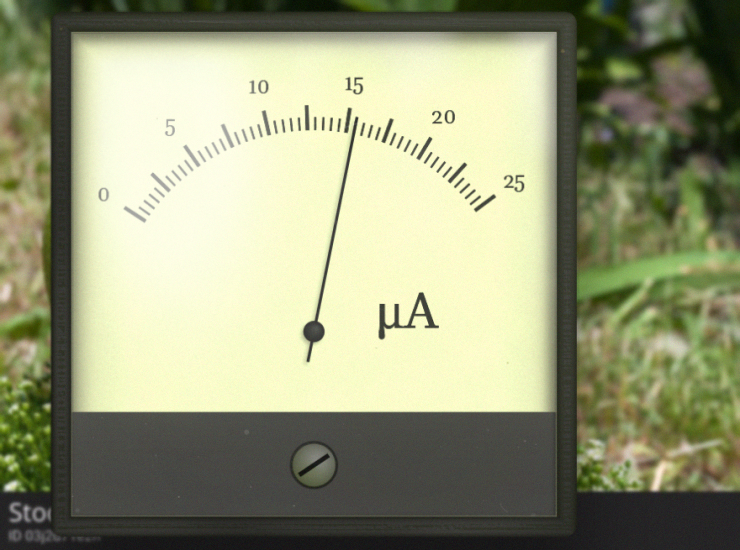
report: 15.5µA
